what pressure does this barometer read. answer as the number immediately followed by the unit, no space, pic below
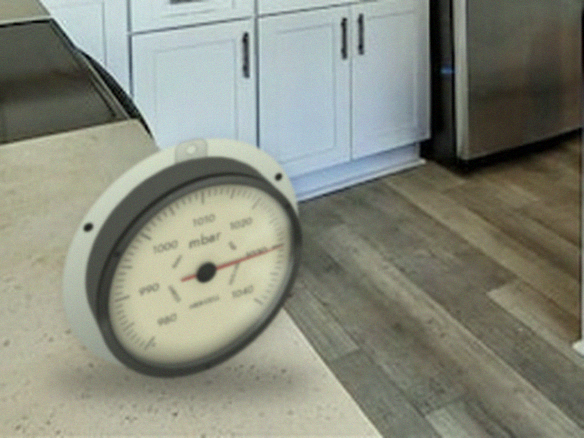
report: 1030mbar
